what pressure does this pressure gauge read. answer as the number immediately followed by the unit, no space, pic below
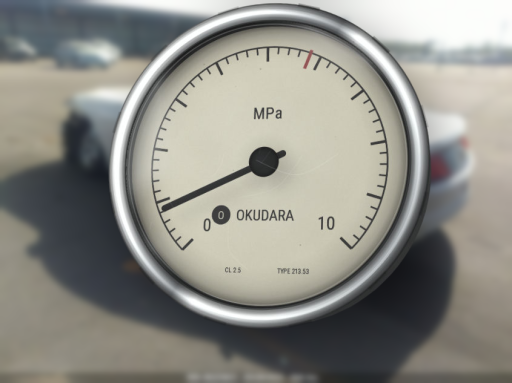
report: 0.8MPa
